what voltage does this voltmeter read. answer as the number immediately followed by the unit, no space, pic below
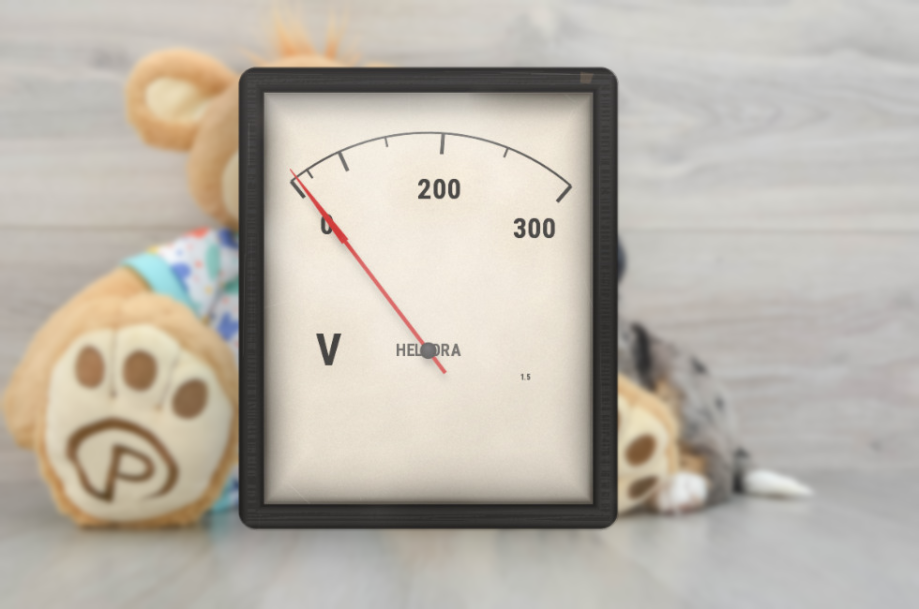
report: 25V
